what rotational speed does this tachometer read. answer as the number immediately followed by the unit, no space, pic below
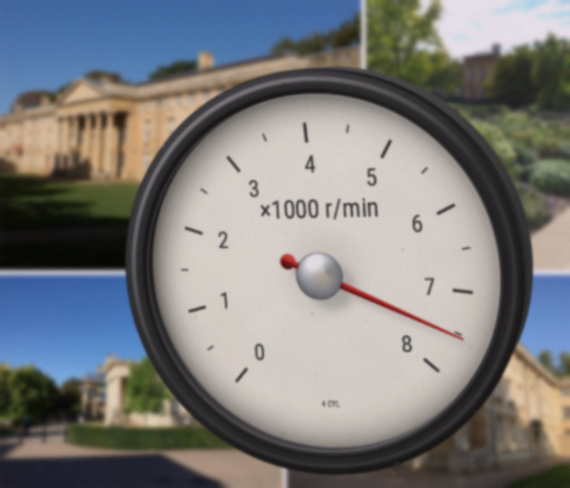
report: 7500rpm
